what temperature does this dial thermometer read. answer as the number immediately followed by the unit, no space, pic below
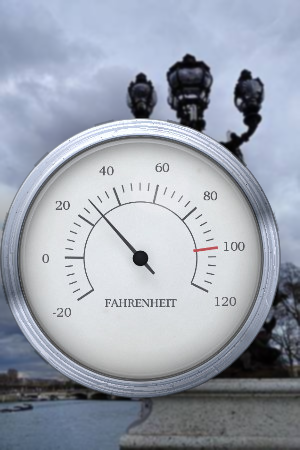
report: 28°F
